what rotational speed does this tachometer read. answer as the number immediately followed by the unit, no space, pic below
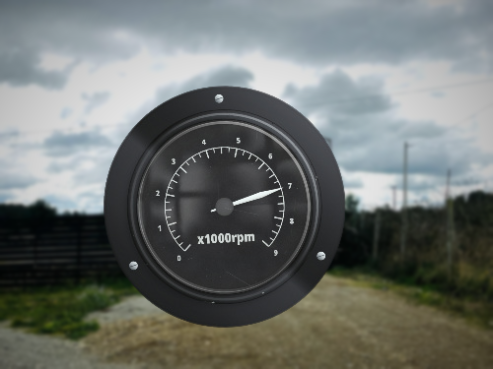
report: 7000rpm
